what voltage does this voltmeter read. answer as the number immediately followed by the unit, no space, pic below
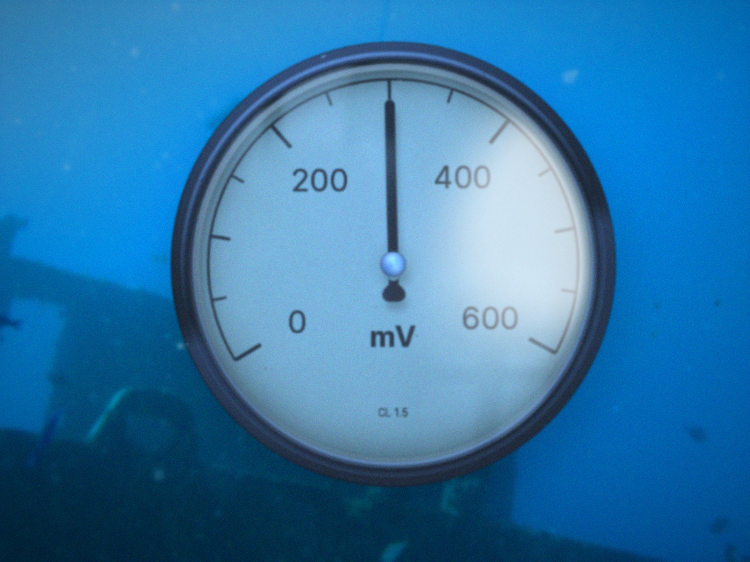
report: 300mV
